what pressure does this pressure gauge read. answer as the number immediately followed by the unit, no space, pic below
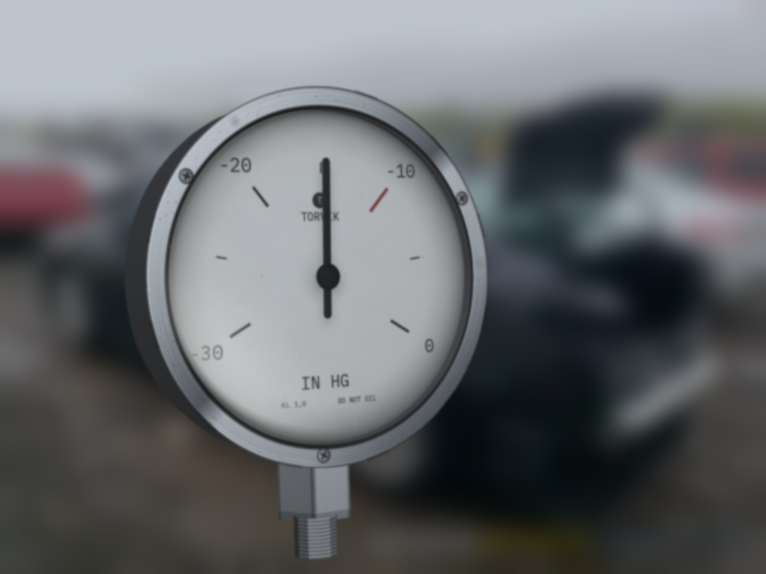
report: -15inHg
